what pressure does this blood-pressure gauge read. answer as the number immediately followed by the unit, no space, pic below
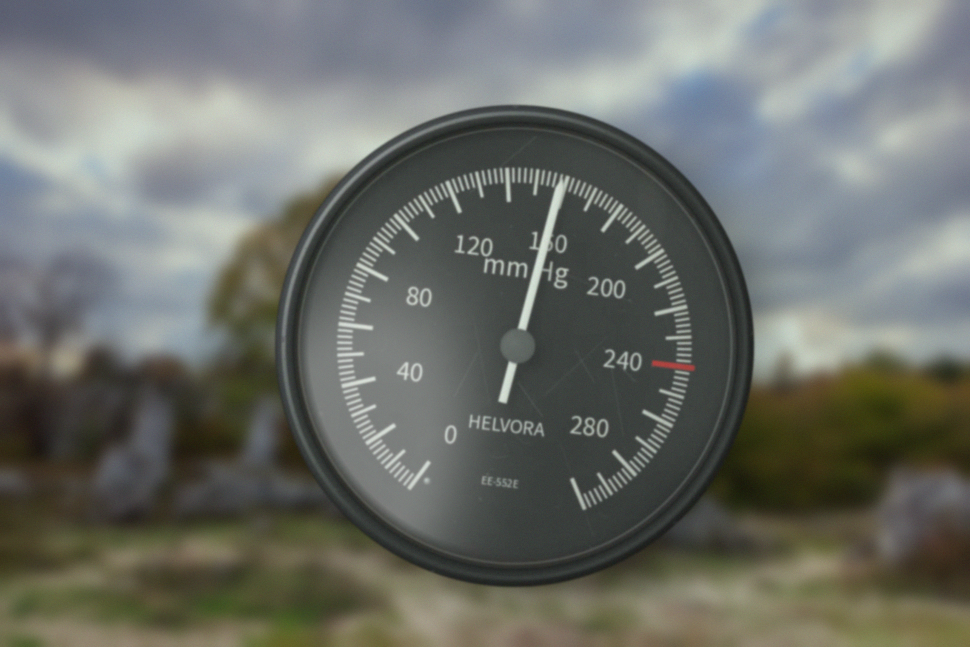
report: 158mmHg
